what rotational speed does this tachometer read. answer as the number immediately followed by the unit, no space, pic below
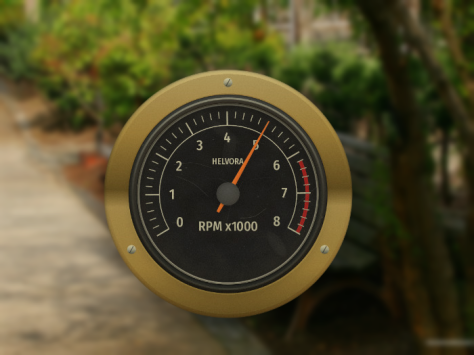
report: 5000rpm
